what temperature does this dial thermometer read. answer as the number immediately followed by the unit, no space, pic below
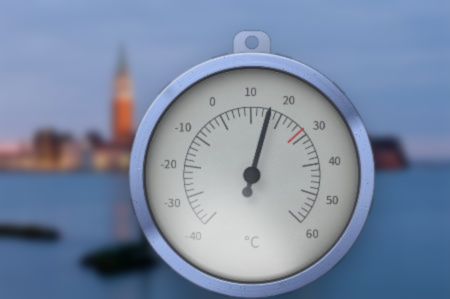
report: 16°C
